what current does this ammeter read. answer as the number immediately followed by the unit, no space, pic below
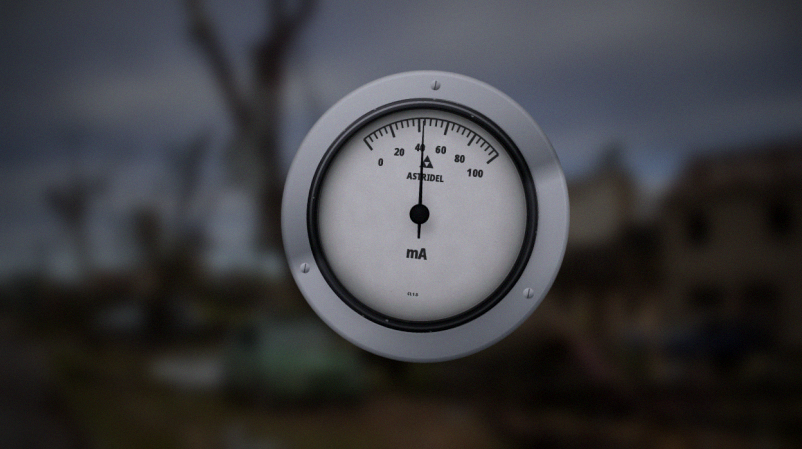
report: 44mA
